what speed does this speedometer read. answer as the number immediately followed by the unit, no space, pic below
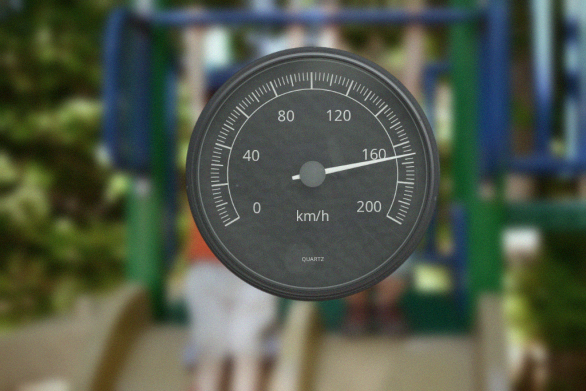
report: 166km/h
